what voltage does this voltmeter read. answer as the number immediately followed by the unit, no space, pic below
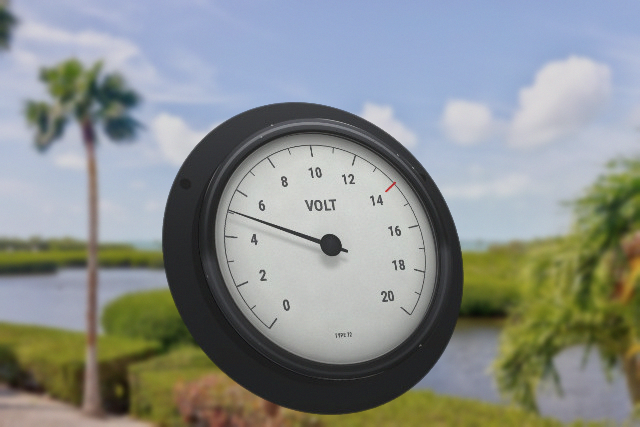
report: 5V
